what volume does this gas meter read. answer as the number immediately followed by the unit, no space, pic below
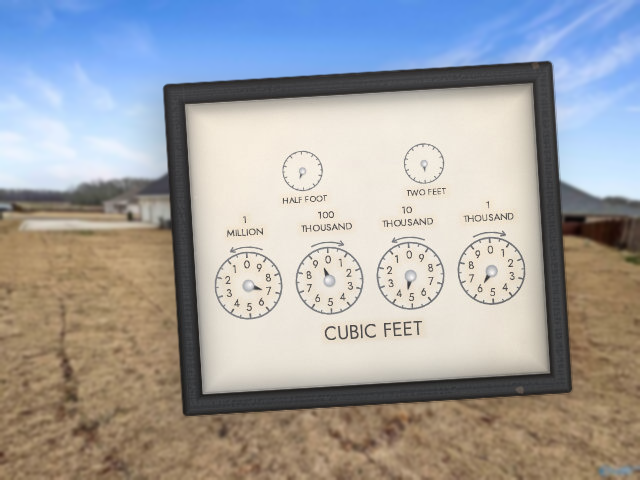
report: 694600ft³
